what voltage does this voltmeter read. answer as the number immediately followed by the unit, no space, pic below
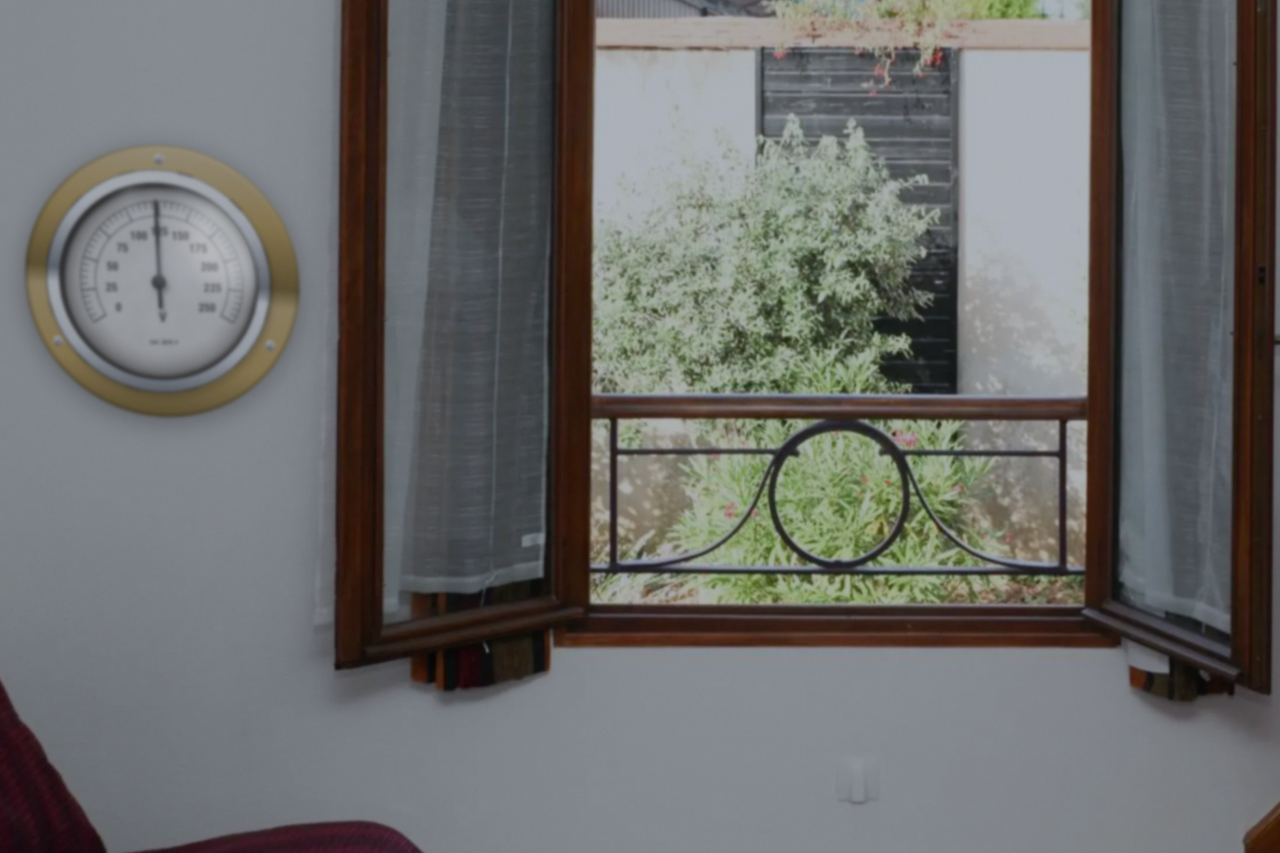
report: 125V
